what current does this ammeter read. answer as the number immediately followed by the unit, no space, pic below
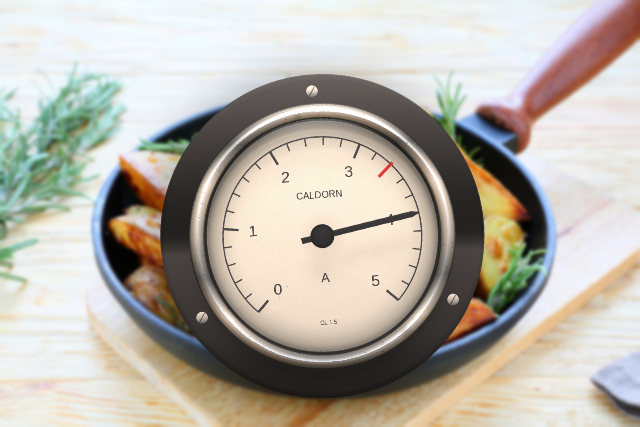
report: 4A
